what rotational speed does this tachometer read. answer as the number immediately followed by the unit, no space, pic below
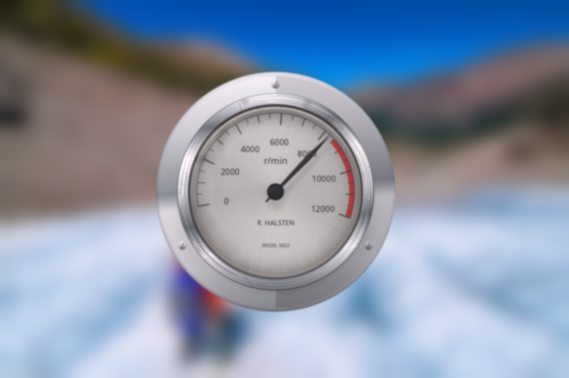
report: 8250rpm
